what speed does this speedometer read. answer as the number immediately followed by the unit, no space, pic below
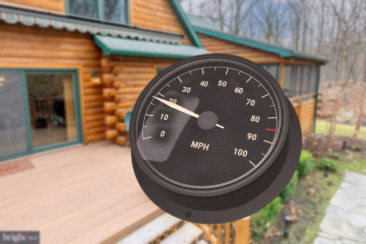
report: 17.5mph
